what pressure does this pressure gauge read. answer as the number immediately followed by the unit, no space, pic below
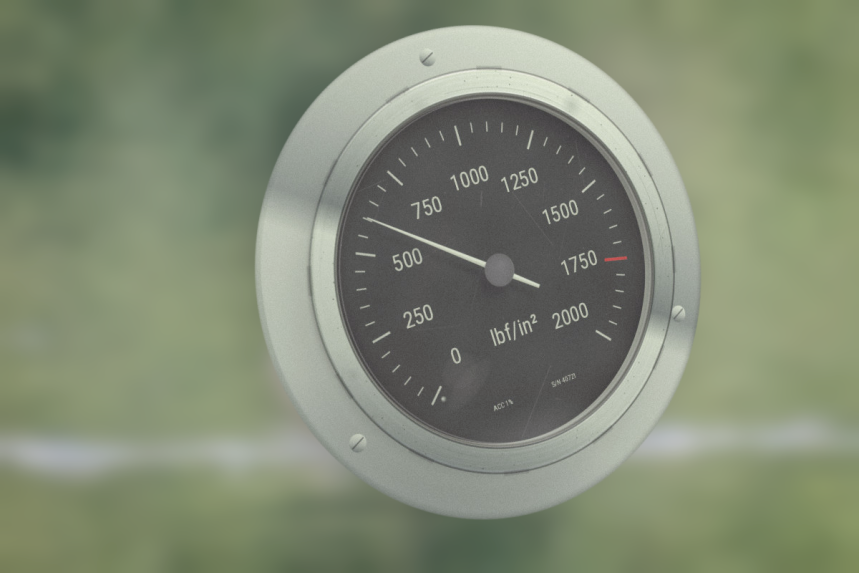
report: 600psi
